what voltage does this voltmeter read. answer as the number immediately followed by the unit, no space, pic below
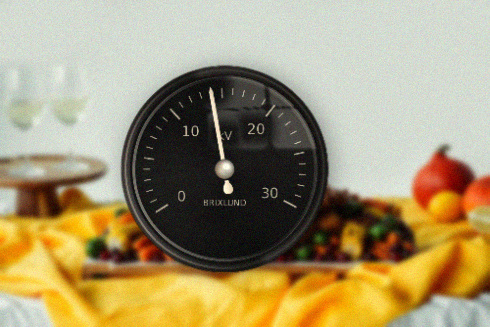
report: 14kV
